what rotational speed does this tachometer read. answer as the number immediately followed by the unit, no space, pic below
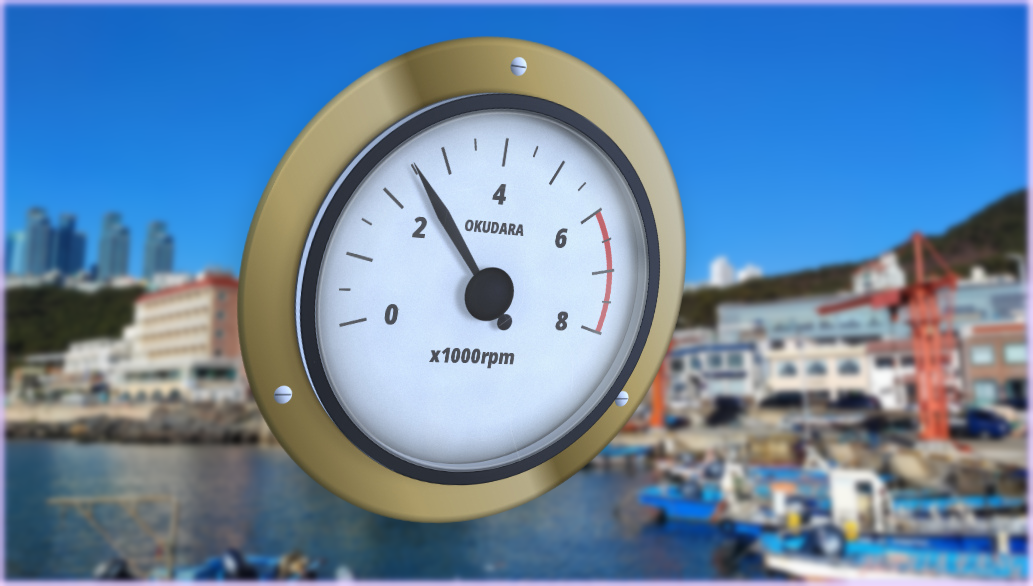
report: 2500rpm
